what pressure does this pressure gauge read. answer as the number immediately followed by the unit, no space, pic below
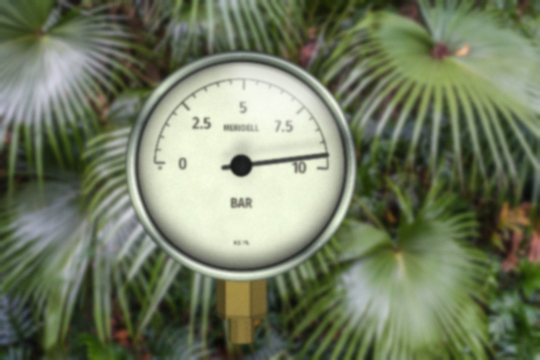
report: 9.5bar
